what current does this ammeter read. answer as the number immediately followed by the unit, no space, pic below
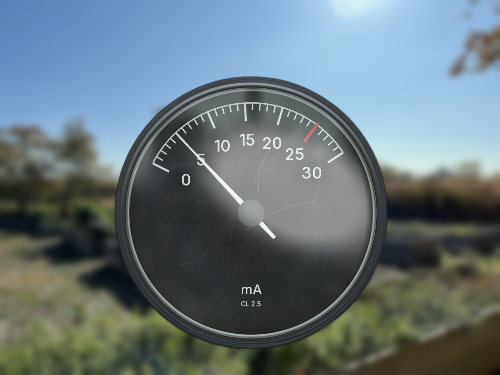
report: 5mA
